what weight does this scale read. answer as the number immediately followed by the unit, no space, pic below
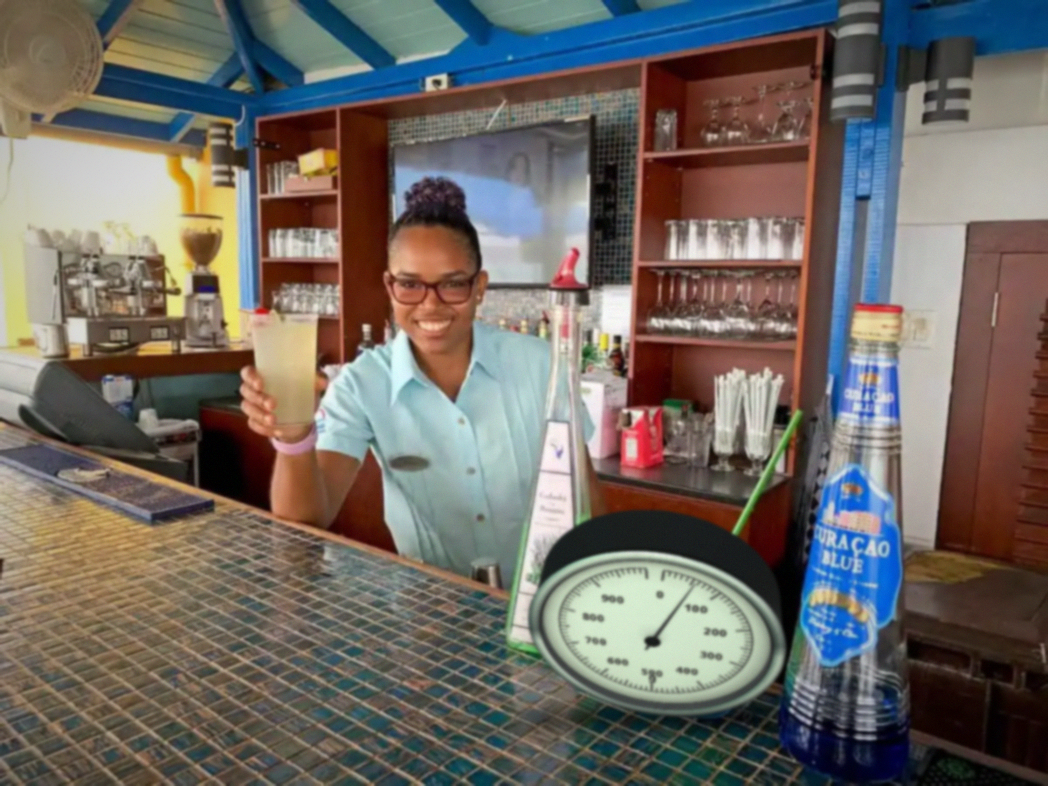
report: 50g
